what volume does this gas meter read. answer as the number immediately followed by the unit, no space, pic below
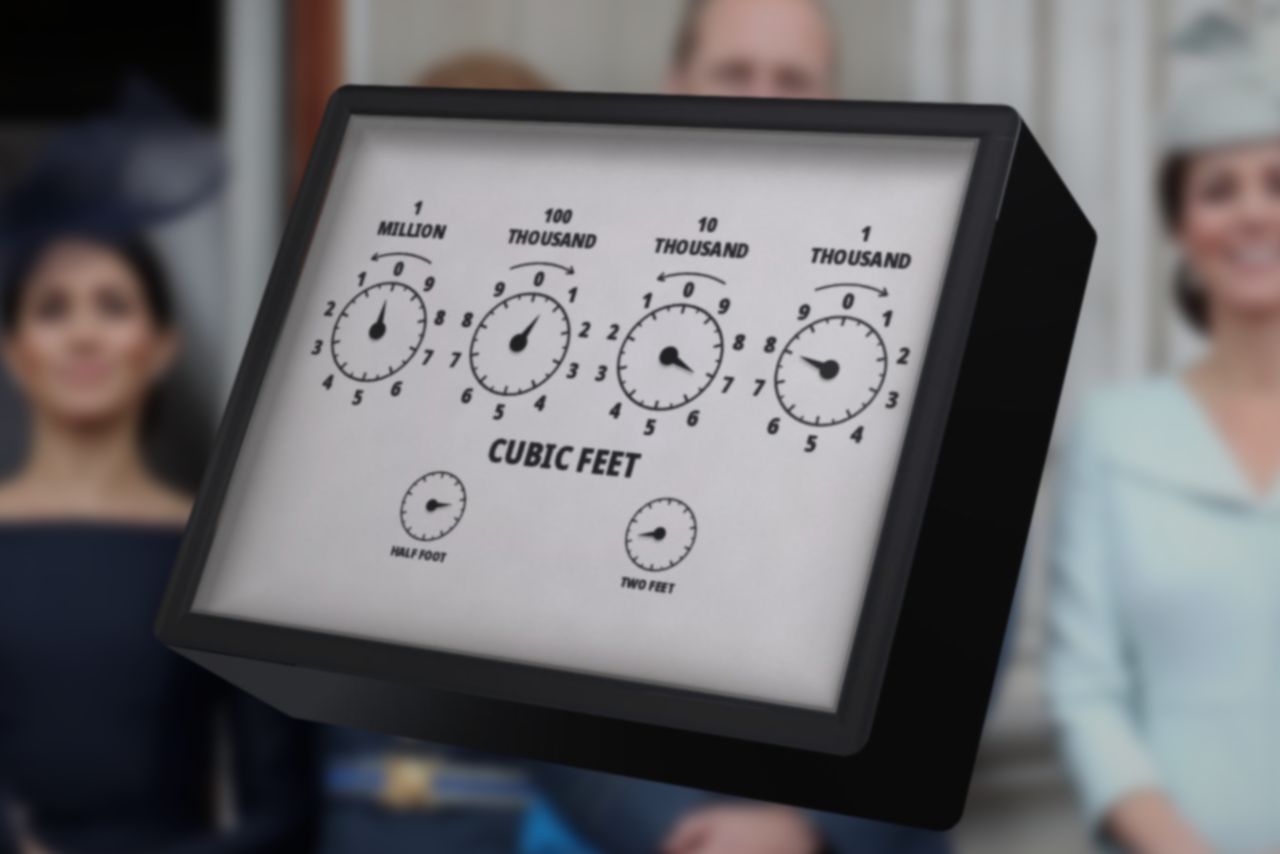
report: 6800ft³
